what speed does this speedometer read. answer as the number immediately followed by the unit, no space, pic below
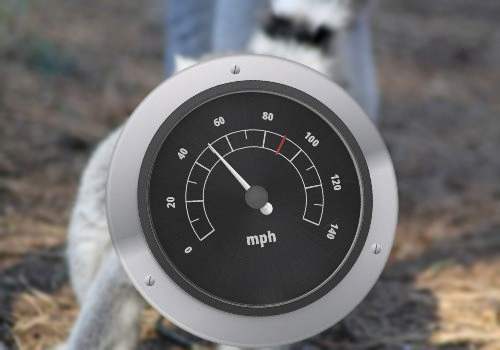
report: 50mph
